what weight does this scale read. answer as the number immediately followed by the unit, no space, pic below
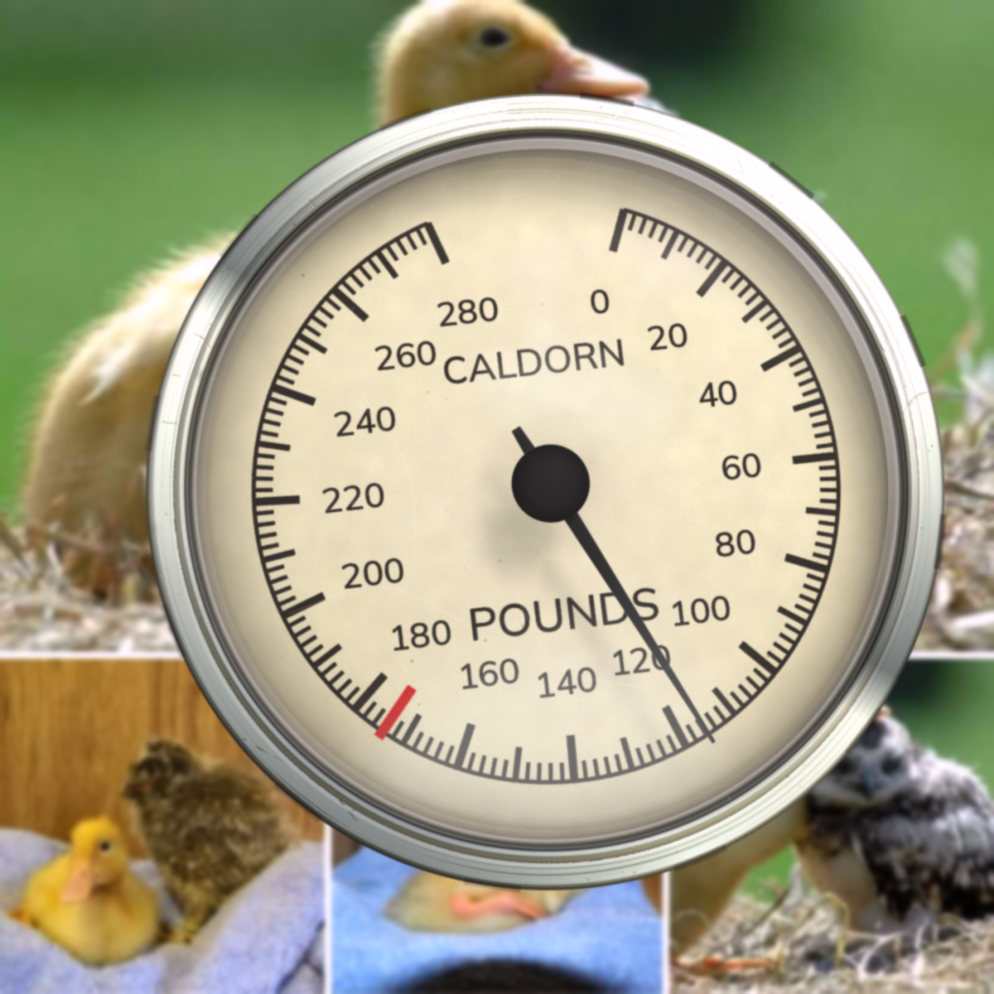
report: 116lb
